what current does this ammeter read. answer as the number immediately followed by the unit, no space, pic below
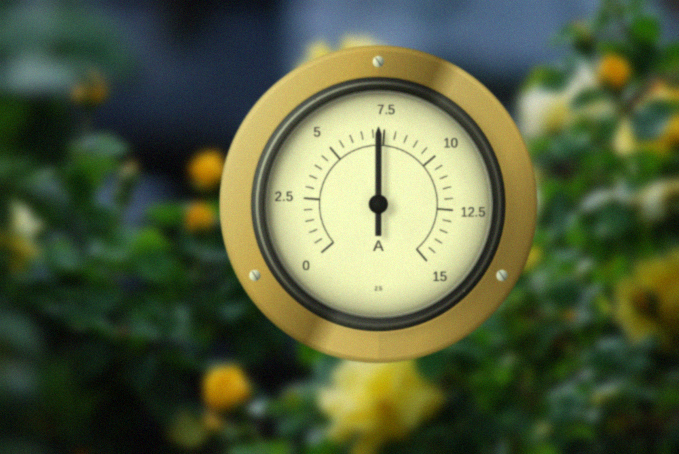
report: 7.25A
